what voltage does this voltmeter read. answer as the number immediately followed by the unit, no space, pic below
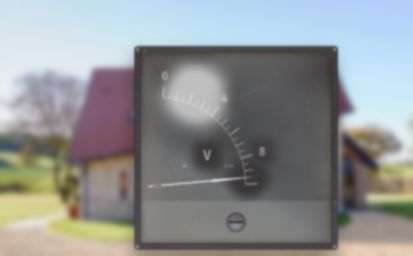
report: 9.5V
